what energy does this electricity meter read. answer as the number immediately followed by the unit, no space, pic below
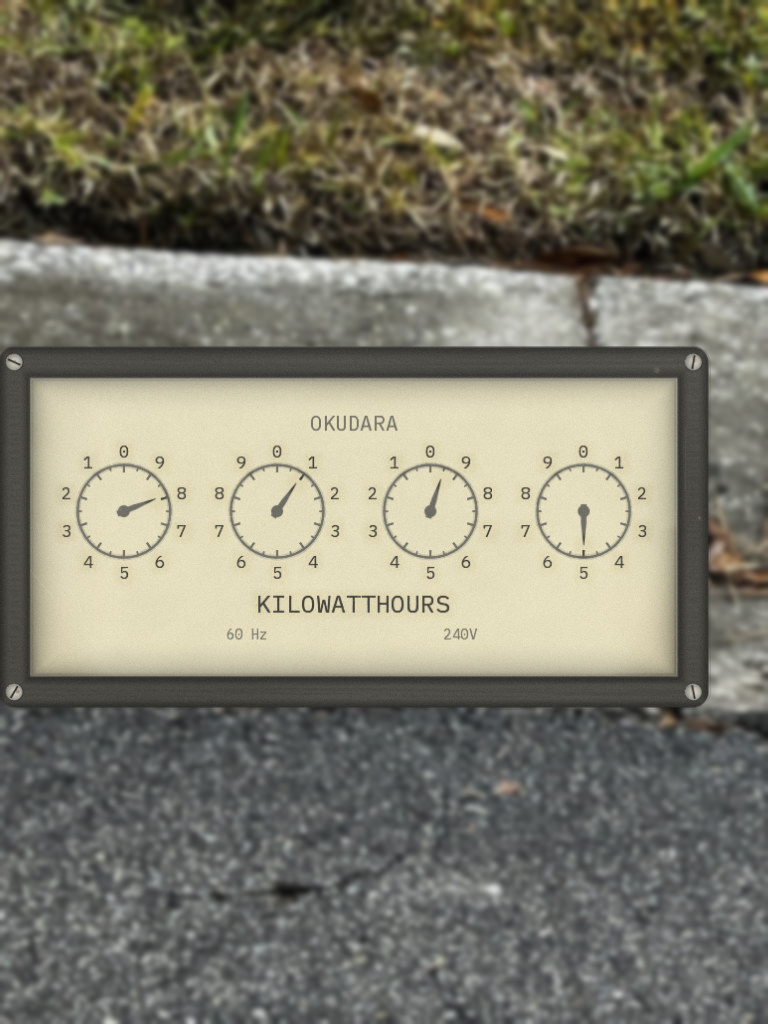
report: 8095kWh
